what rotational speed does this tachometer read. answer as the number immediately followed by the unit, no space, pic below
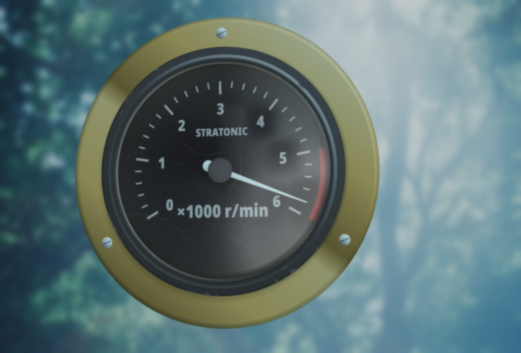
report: 5800rpm
